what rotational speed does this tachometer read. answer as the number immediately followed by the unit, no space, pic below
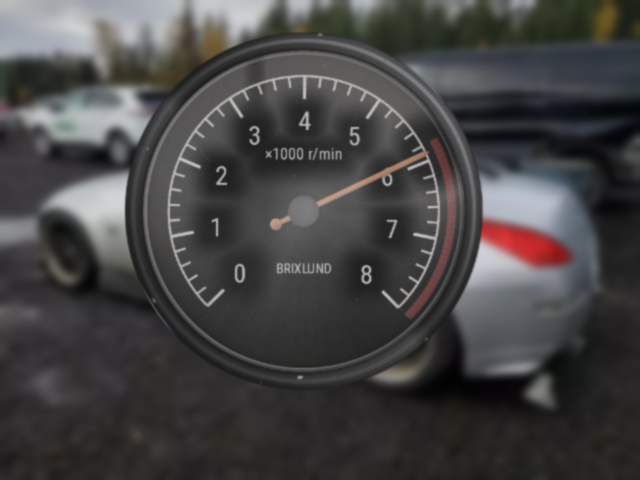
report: 5900rpm
